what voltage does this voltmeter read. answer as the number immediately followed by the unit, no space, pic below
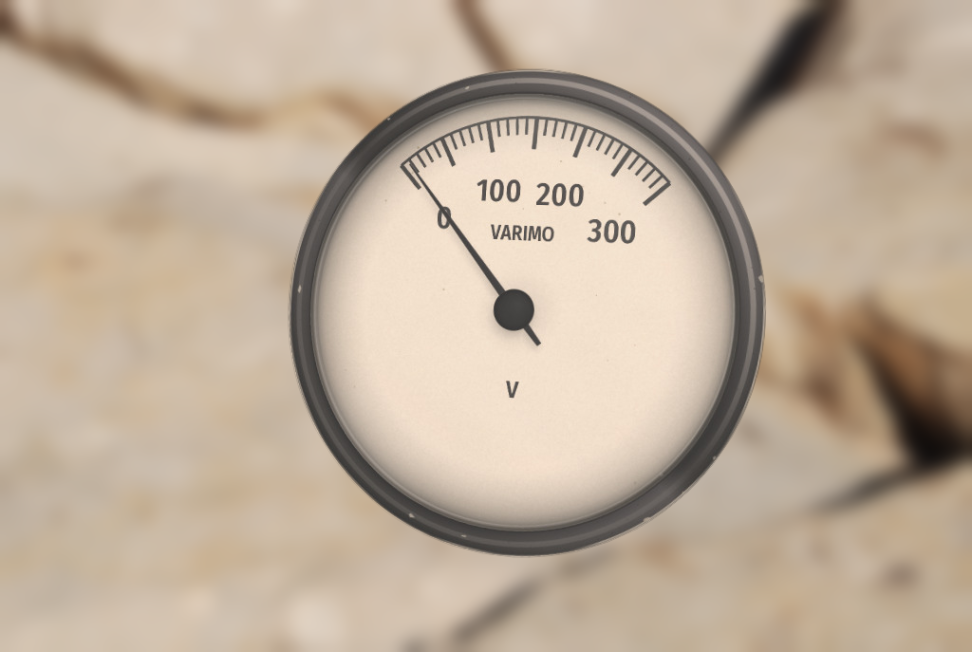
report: 10V
